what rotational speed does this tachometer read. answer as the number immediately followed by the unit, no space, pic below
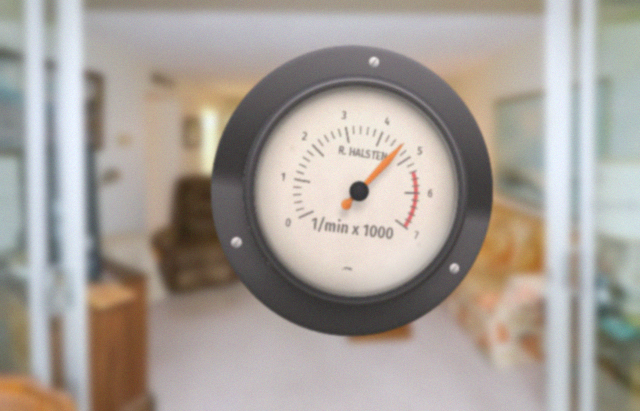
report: 4600rpm
